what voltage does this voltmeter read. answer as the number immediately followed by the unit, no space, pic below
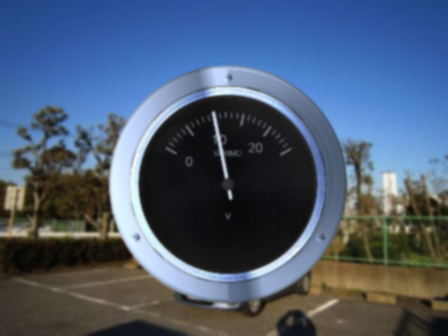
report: 10V
